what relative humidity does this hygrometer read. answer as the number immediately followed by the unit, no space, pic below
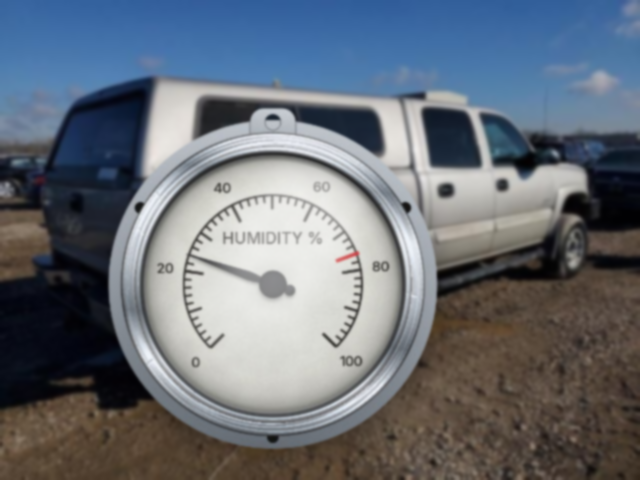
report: 24%
